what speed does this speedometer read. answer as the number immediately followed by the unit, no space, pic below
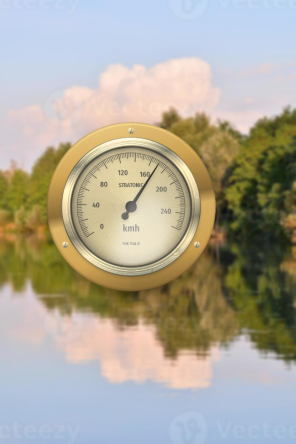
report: 170km/h
